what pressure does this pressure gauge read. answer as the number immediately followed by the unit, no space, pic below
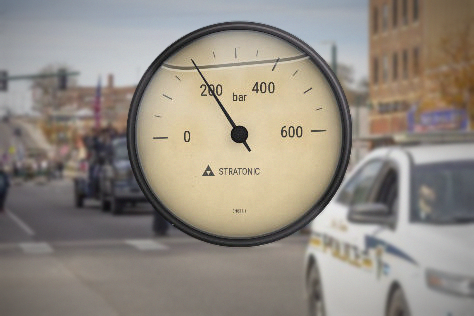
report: 200bar
